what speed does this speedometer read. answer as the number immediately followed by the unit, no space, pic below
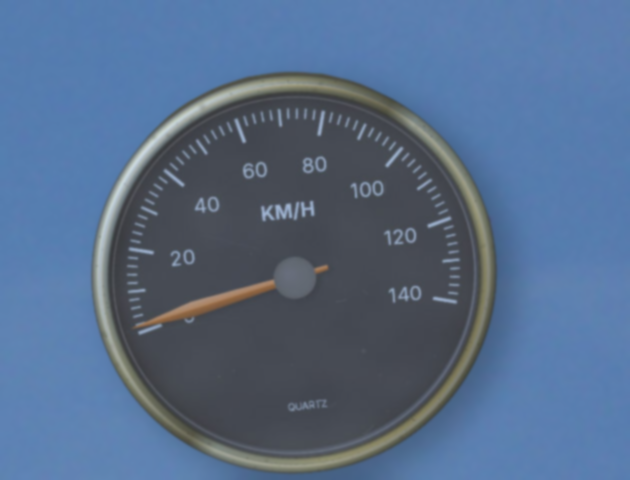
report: 2km/h
